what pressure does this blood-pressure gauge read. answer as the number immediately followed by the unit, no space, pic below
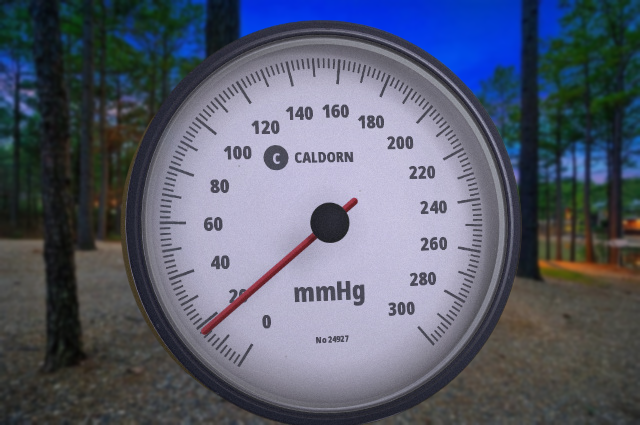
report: 18mmHg
